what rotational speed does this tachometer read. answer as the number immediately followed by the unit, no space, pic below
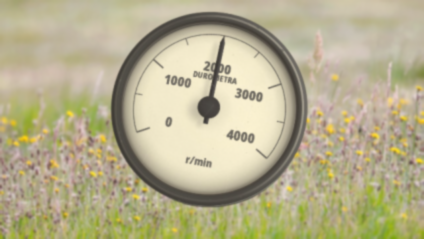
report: 2000rpm
